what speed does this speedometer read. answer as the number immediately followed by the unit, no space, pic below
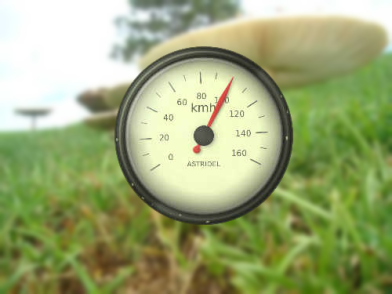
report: 100km/h
